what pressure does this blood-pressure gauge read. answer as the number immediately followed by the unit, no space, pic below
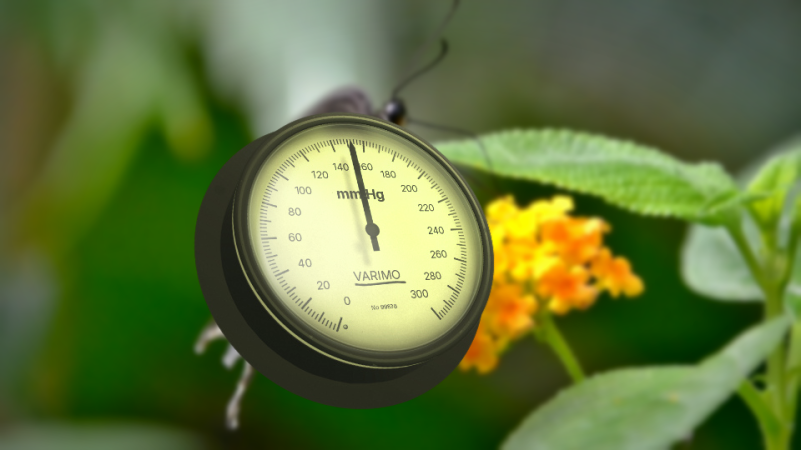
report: 150mmHg
